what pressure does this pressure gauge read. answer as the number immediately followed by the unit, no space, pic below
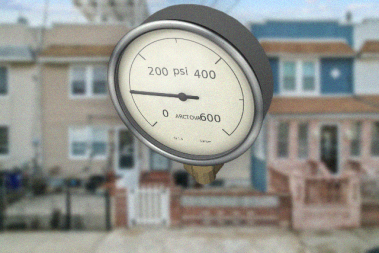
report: 100psi
